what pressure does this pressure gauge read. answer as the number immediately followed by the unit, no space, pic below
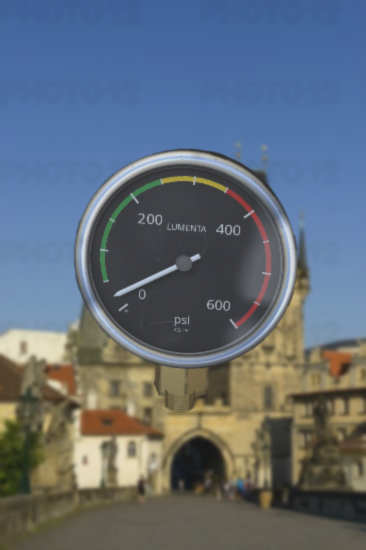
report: 25psi
